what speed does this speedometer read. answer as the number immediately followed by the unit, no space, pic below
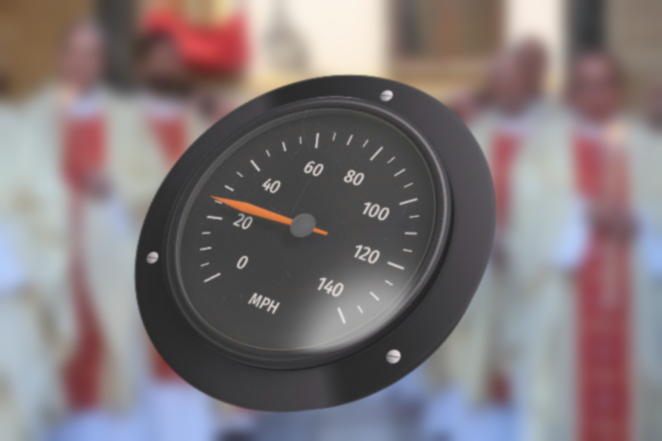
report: 25mph
